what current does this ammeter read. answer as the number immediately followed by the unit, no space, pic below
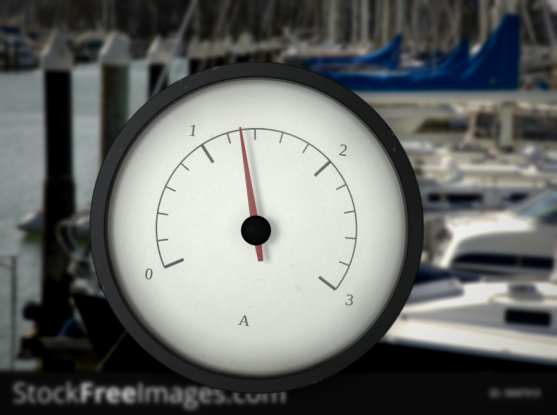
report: 1.3A
